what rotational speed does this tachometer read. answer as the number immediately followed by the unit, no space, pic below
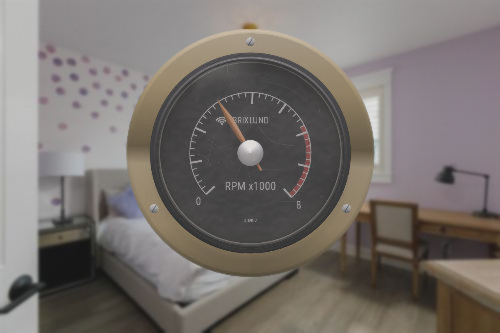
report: 3000rpm
